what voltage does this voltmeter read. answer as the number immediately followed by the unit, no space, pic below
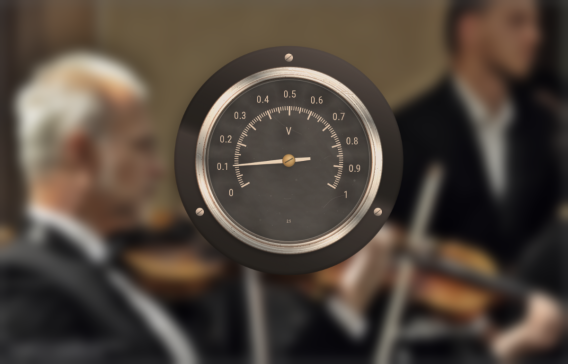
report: 0.1V
